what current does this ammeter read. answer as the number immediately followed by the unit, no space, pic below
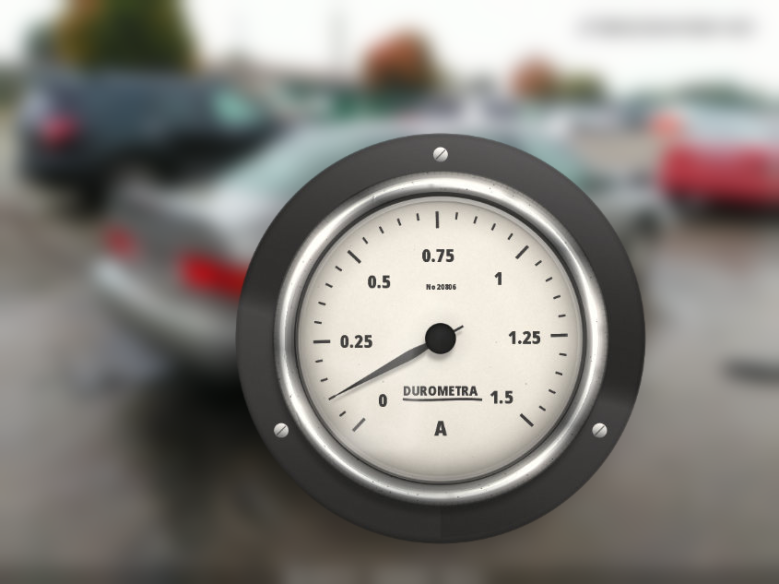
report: 0.1A
